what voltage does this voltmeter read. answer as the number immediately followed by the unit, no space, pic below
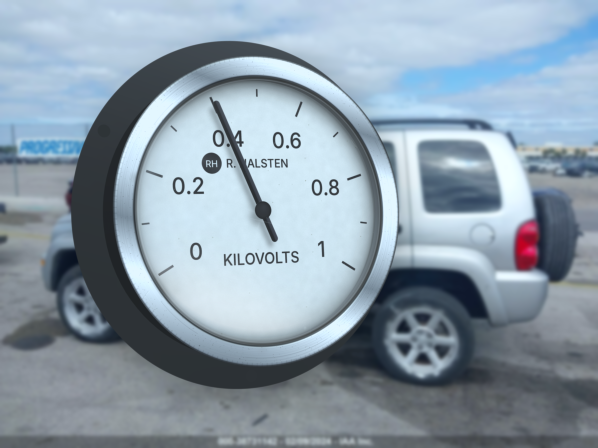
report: 0.4kV
